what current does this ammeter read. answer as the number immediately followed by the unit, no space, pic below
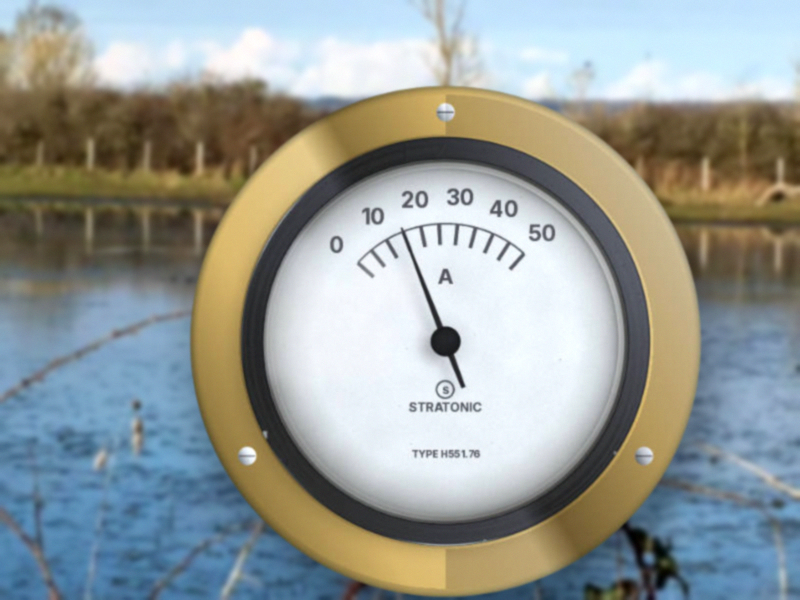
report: 15A
